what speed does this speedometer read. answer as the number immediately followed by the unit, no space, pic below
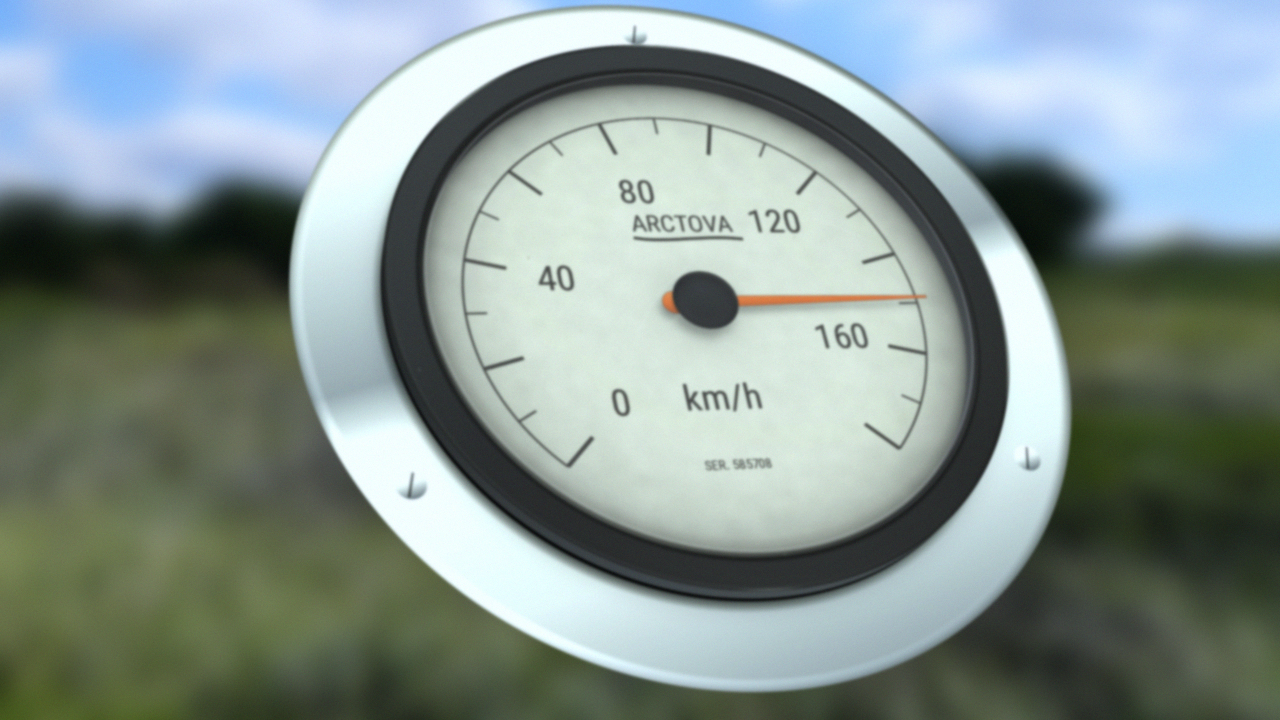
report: 150km/h
